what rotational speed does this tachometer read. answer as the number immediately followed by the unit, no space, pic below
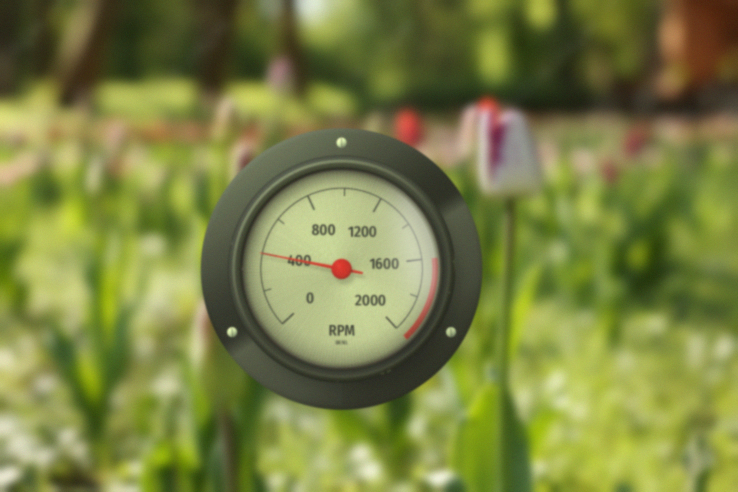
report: 400rpm
